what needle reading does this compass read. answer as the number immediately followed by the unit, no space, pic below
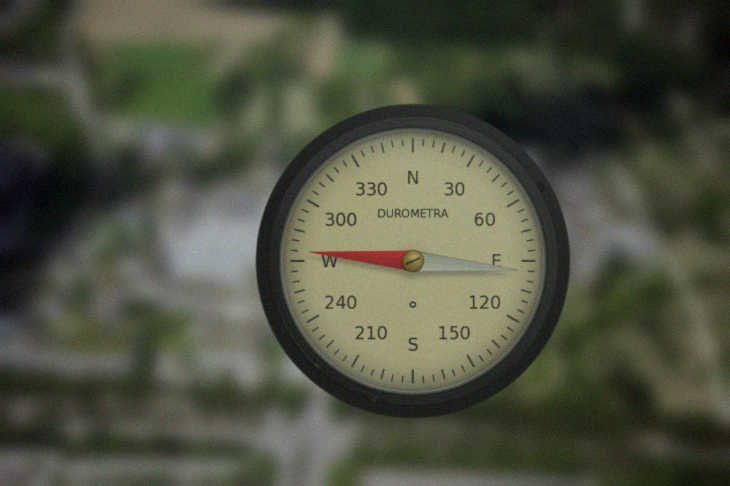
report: 275°
